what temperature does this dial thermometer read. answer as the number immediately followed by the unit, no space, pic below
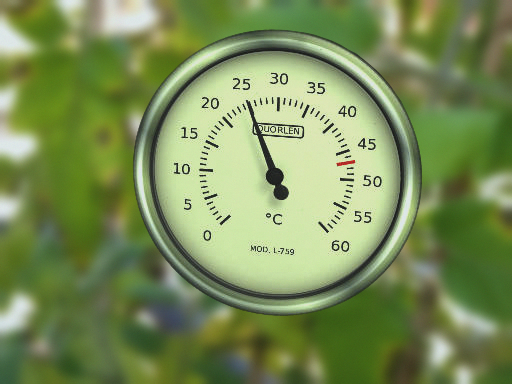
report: 25°C
